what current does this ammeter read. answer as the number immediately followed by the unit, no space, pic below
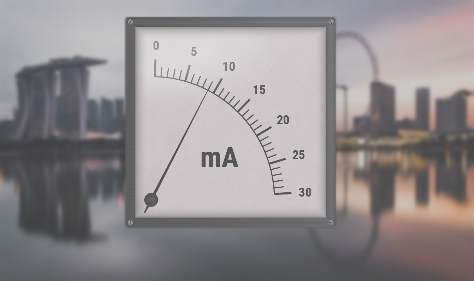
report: 9mA
